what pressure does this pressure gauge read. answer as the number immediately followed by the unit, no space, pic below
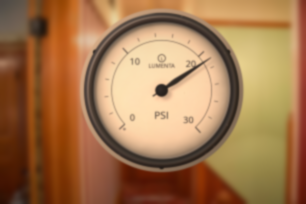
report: 21psi
